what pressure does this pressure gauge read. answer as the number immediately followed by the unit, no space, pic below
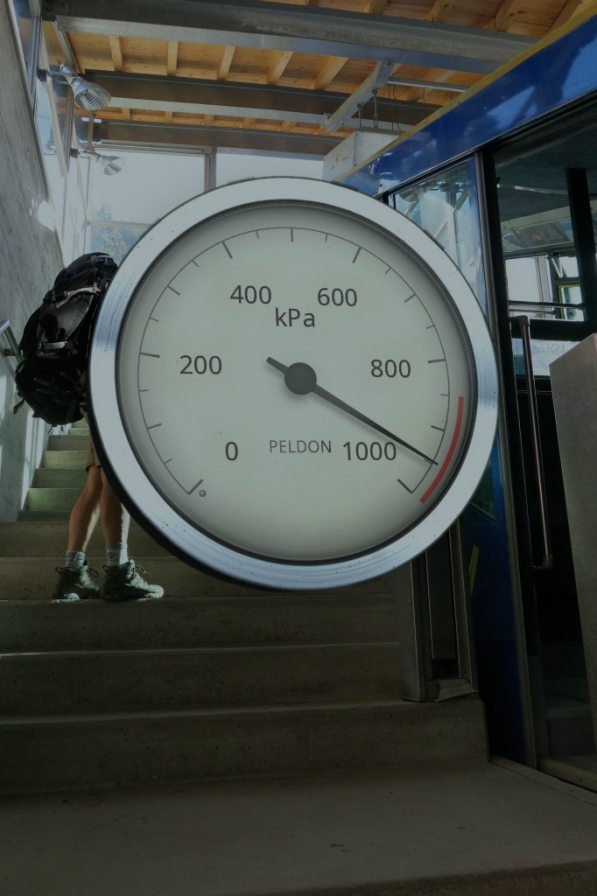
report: 950kPa
